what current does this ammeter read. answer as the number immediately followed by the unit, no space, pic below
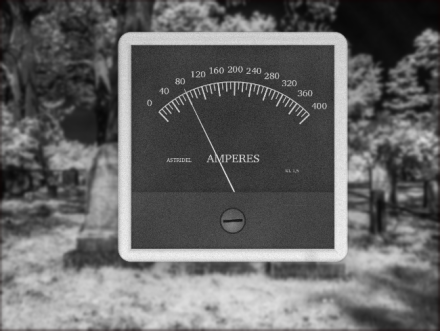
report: 80A
